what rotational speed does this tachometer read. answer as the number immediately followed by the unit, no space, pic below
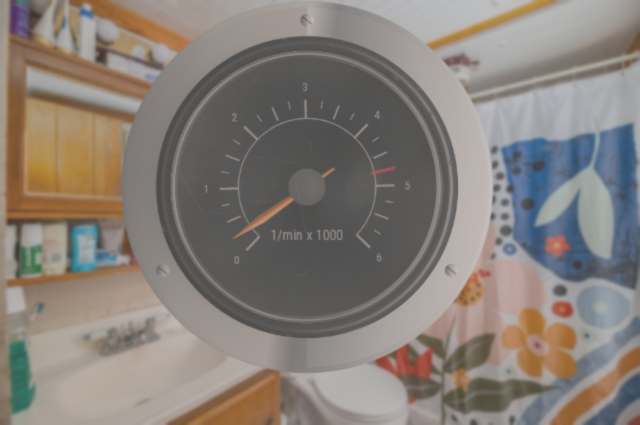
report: 250rpm
